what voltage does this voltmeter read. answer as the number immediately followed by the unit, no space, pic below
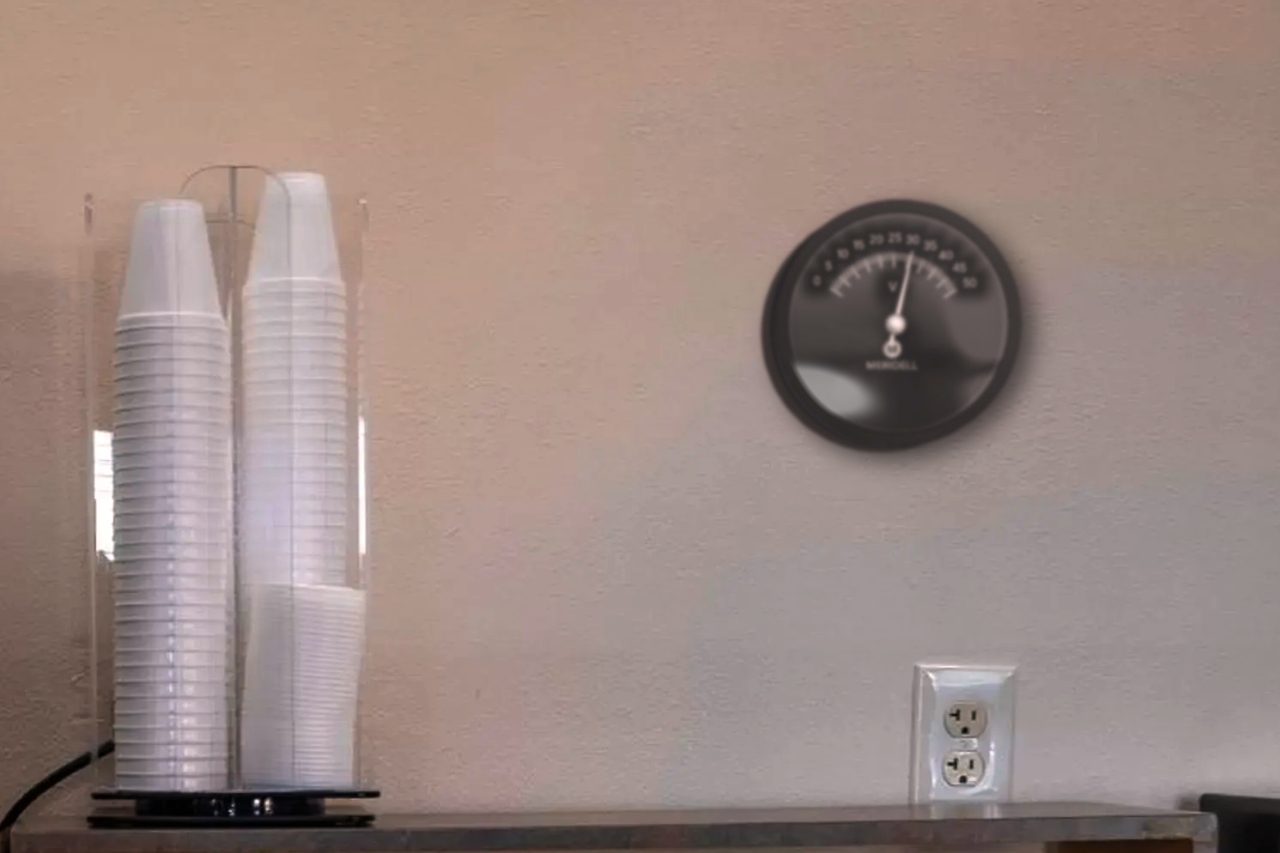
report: 30V
